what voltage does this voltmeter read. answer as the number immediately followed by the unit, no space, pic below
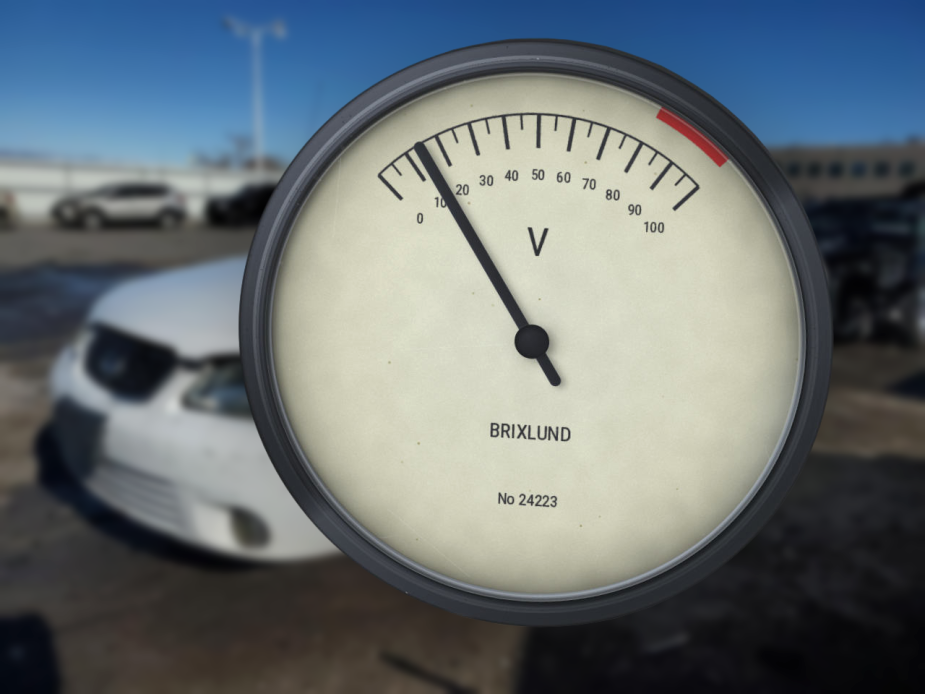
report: 15V
